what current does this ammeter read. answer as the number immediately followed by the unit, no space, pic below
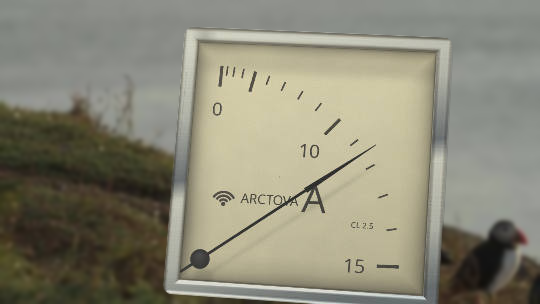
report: 11.5A
